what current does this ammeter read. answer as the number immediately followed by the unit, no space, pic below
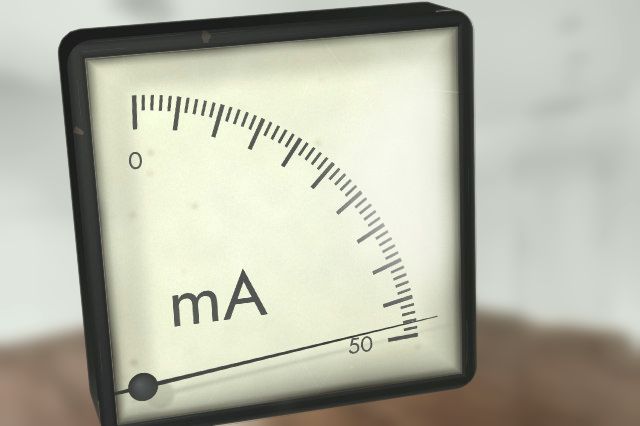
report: 48mA
